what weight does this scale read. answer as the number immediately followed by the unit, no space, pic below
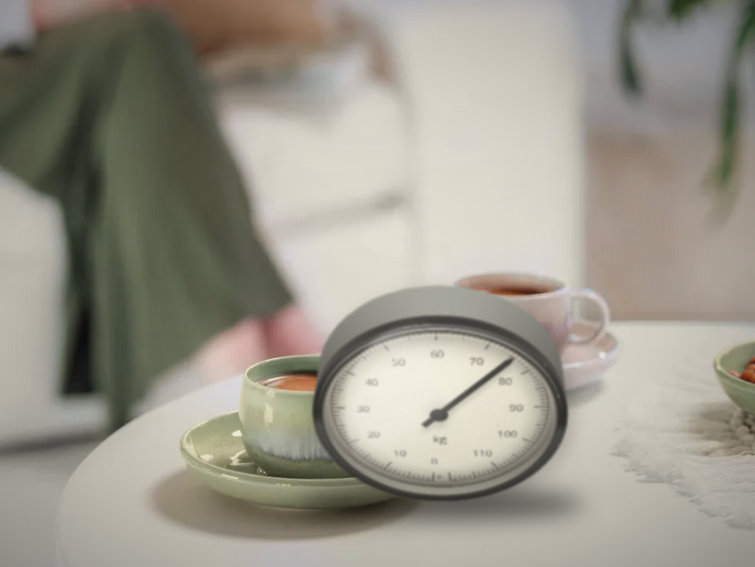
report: 75kg
